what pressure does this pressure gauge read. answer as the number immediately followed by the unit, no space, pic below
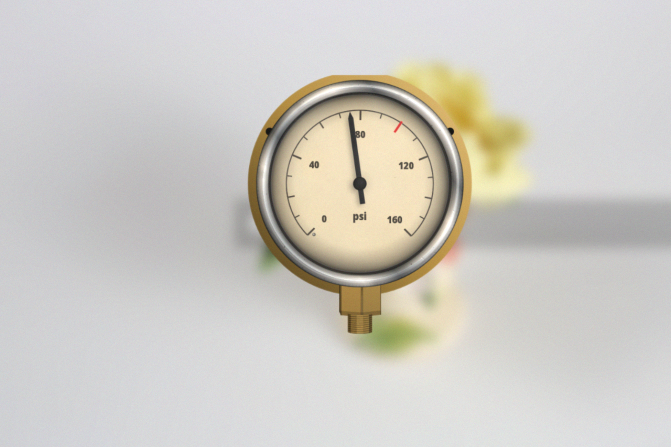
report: 75psi
